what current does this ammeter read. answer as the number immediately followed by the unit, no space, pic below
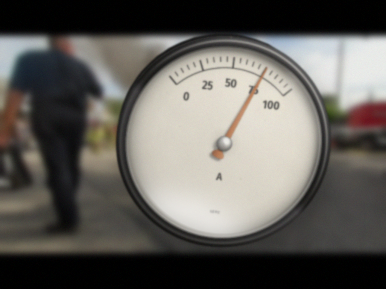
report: 75A
